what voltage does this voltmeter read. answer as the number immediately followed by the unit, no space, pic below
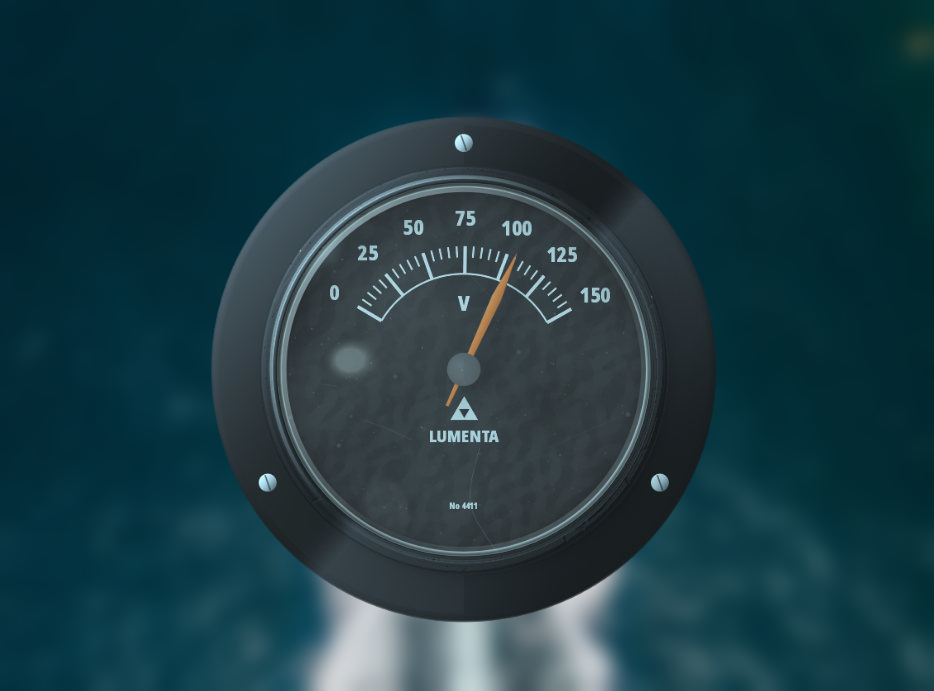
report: 105V
